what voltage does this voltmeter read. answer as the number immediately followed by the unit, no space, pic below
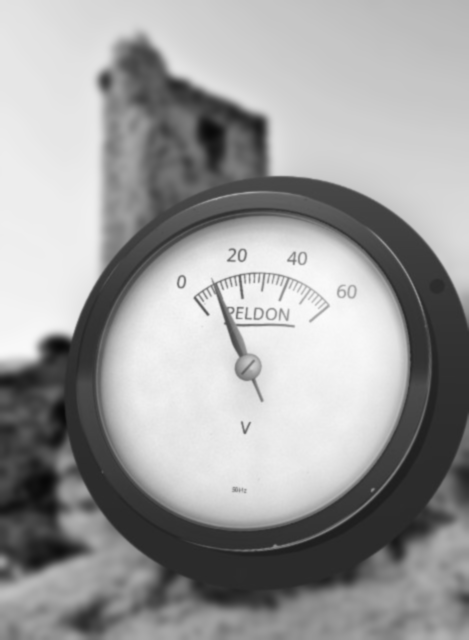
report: 10V
